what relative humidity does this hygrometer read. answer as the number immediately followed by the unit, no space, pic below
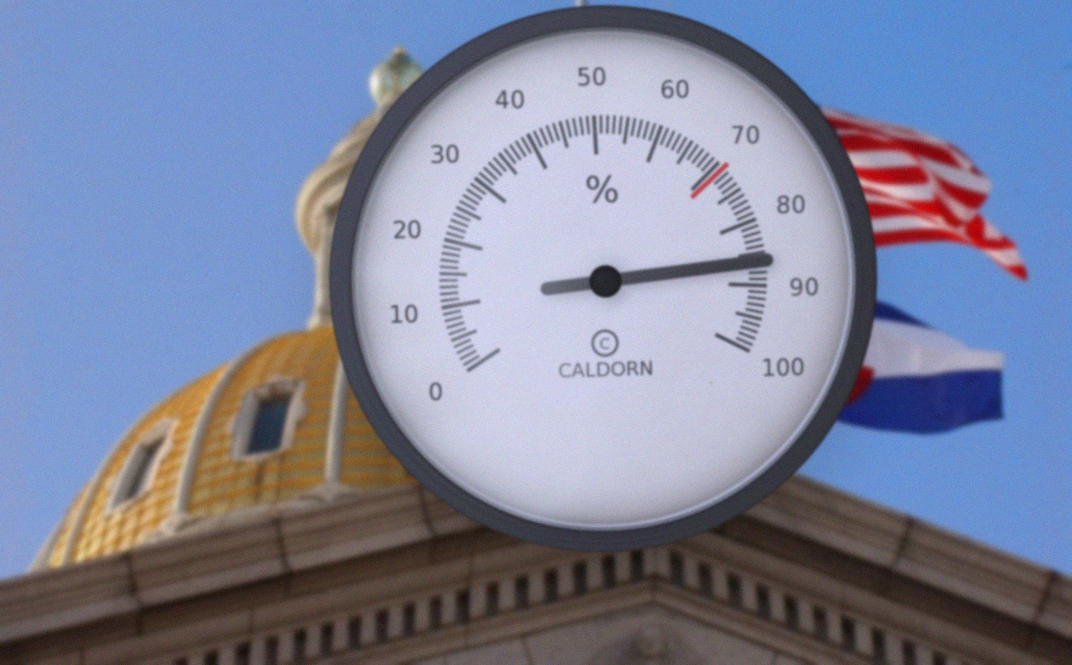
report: 86%
